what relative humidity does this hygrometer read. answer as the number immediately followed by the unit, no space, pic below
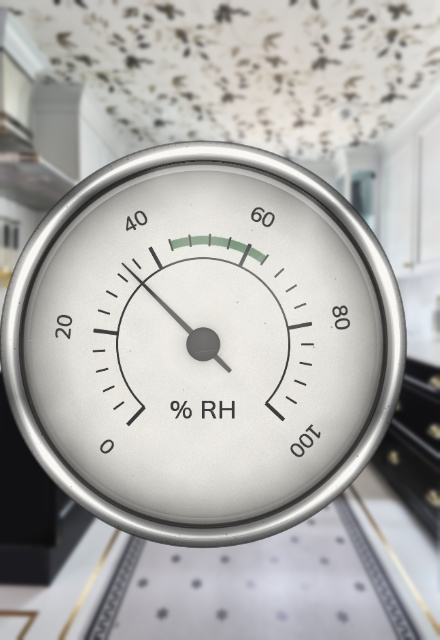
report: 34%
